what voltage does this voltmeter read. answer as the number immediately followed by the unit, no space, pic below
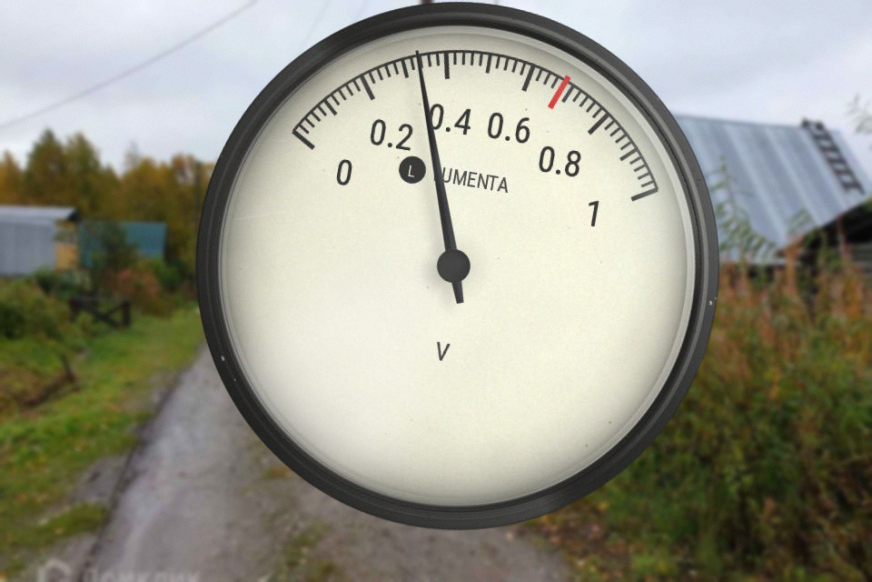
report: 0.34V
